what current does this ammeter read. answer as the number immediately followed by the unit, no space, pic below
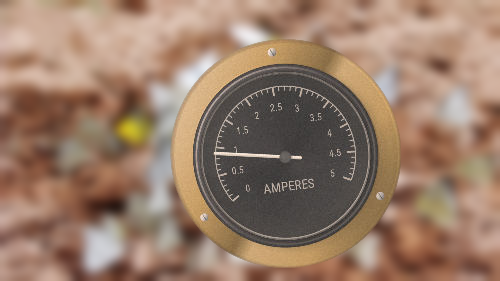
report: 0.9A
